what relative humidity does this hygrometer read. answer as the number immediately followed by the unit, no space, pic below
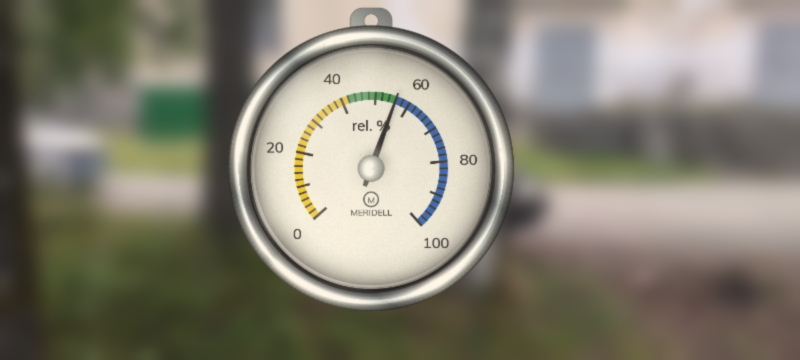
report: 56%
